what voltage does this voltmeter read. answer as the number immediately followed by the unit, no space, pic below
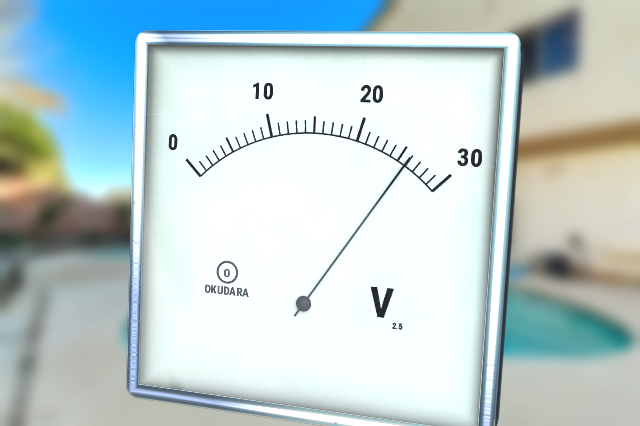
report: 26V
